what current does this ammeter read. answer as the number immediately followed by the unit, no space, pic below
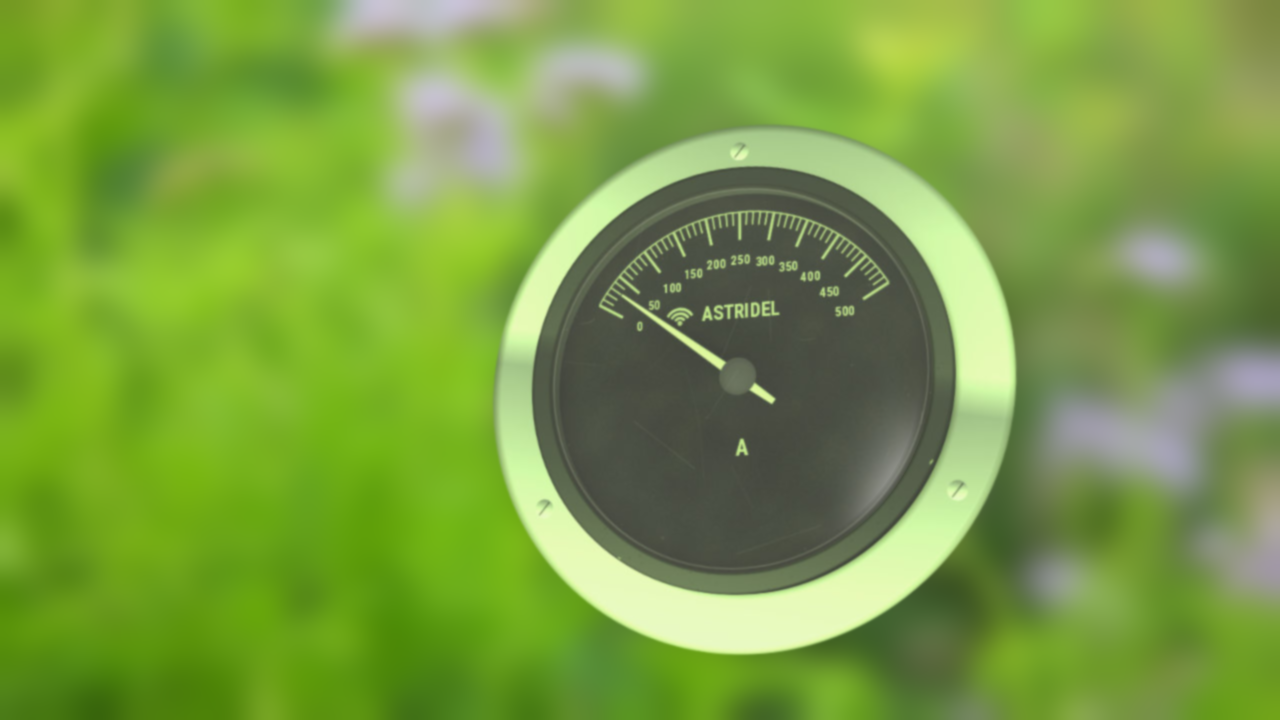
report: 30A
